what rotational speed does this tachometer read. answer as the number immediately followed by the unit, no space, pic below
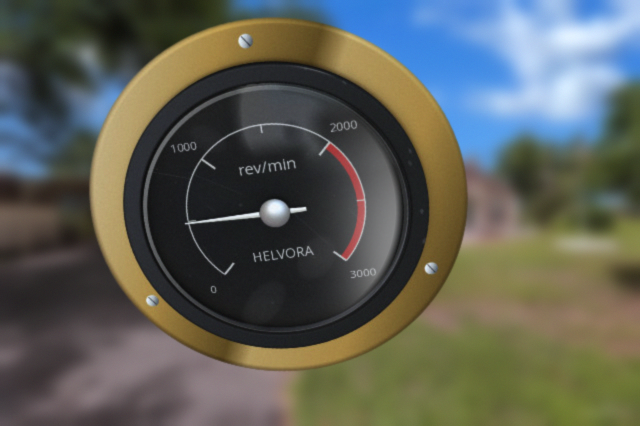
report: 500rpm
